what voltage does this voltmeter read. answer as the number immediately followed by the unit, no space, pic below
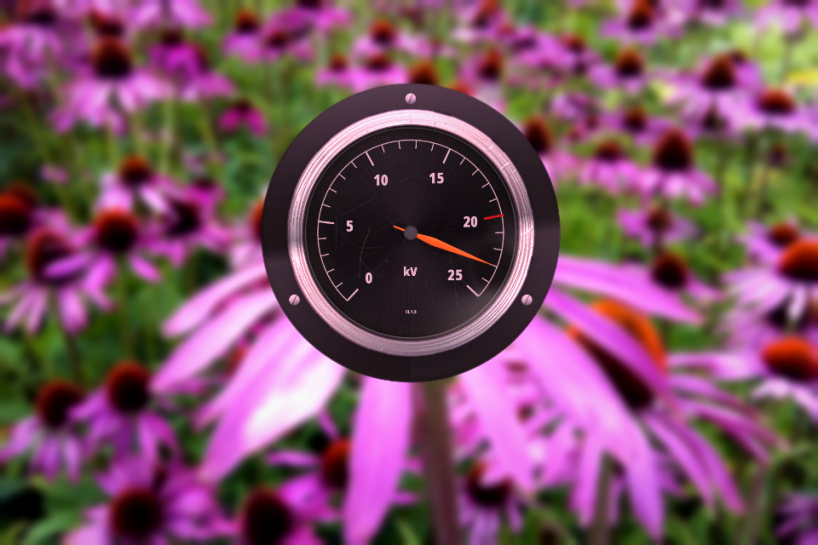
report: 23kV
